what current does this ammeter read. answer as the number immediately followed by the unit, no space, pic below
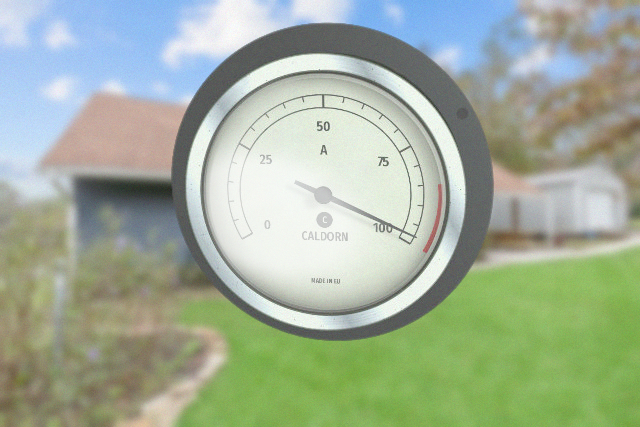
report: 97.5A
